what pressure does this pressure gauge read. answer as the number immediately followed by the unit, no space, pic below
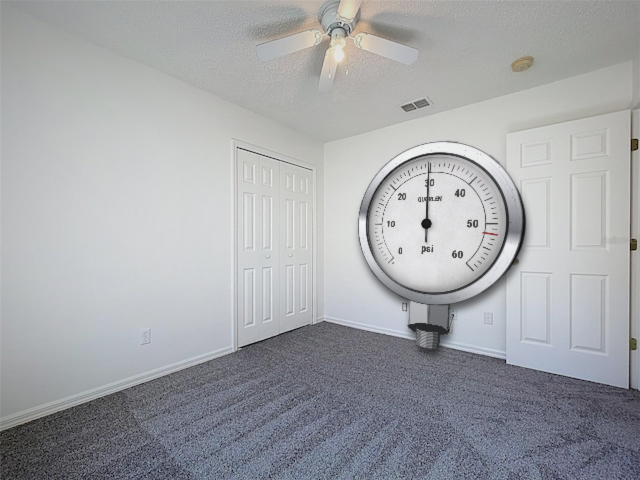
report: 30psi
